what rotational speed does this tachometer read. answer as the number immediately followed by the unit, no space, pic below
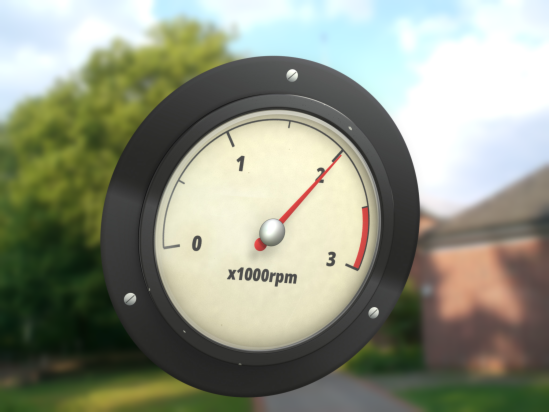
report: 2000rpm
